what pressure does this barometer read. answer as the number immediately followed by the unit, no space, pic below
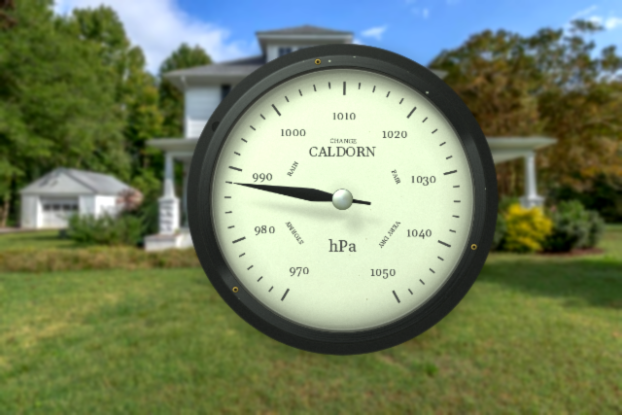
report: 988hPa
